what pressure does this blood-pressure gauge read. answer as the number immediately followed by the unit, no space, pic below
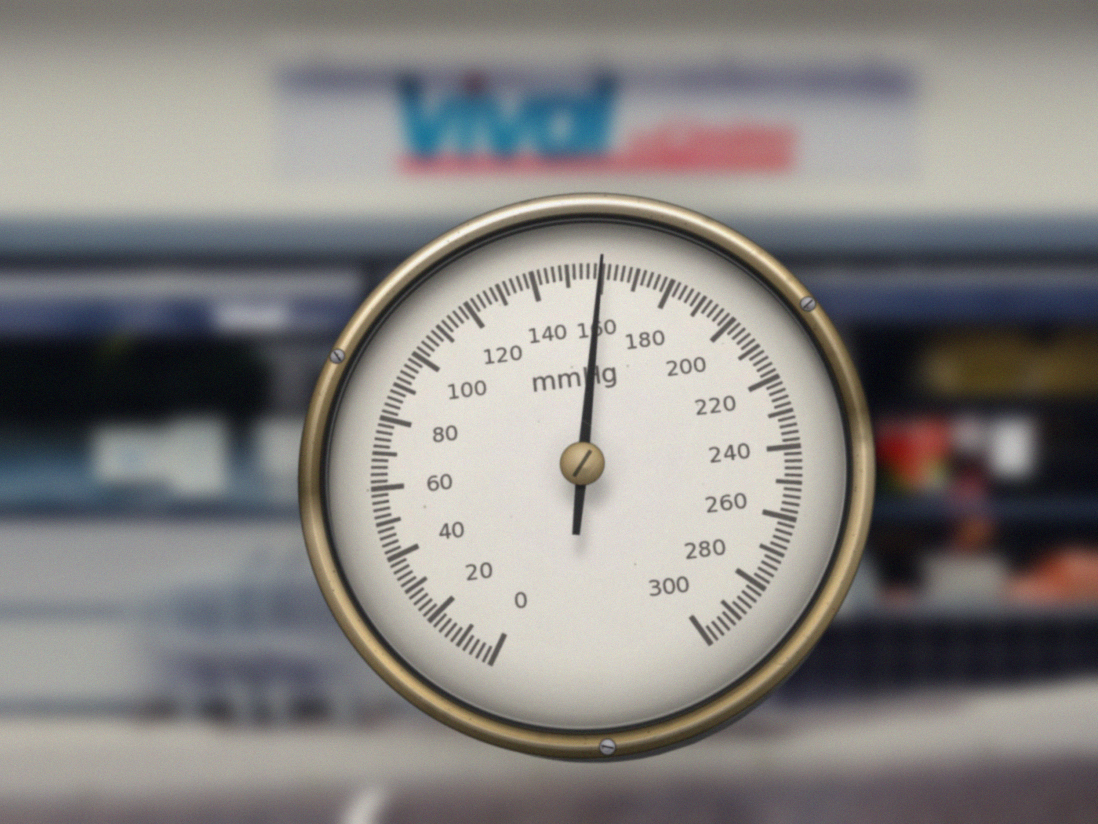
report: 160mmHg
